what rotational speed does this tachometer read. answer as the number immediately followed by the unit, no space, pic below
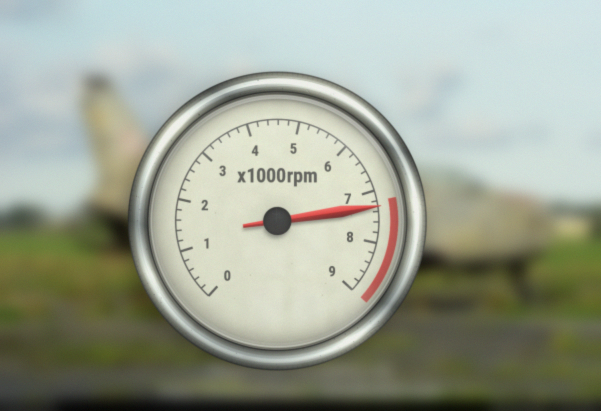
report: 7300rpm
